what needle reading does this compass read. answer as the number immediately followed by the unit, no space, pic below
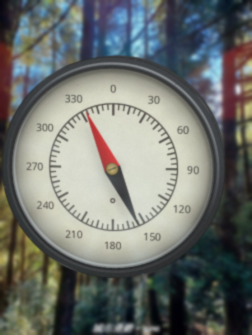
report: 335°
